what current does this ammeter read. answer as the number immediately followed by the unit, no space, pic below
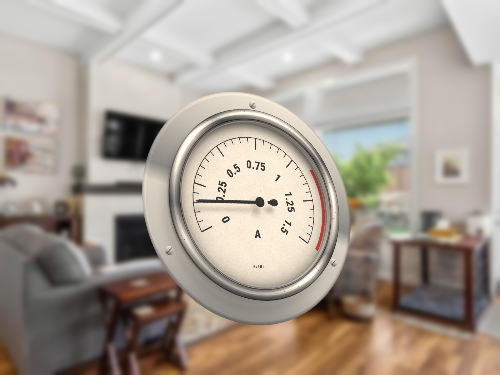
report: 0.15A
